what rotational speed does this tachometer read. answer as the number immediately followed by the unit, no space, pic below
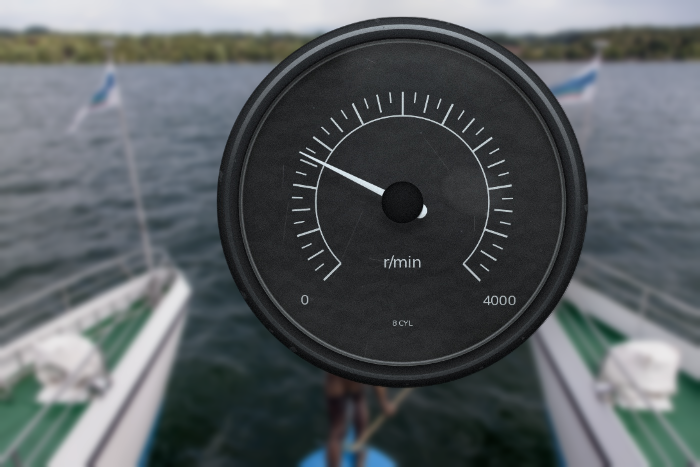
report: 1050rpm
